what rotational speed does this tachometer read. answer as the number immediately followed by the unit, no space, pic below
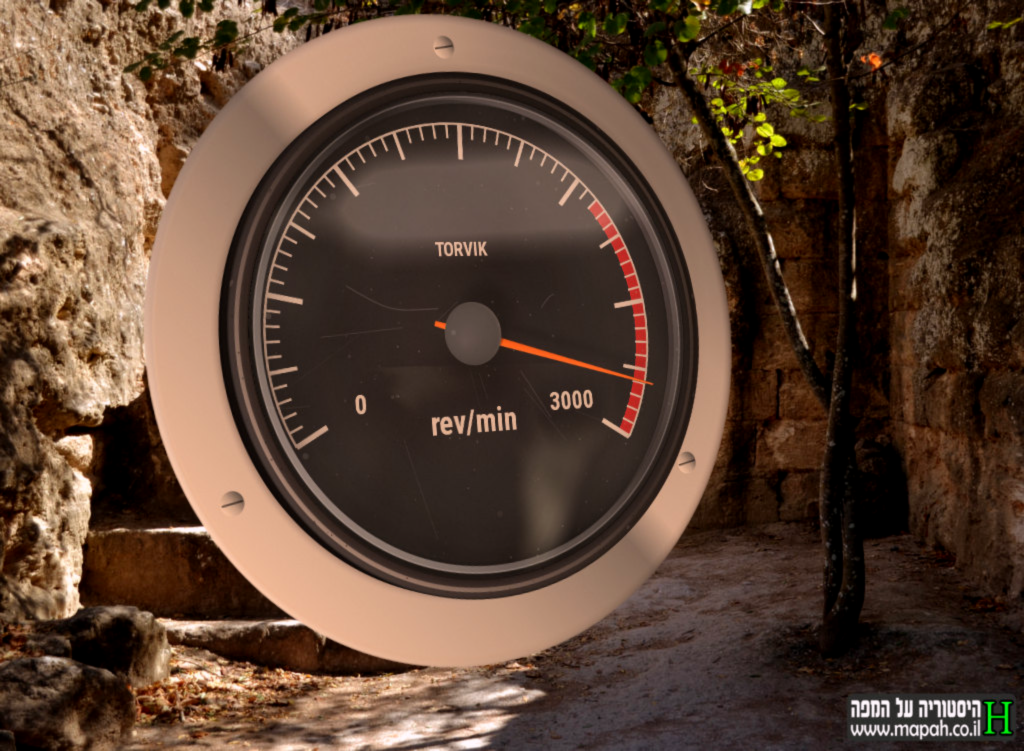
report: 2800rpm
